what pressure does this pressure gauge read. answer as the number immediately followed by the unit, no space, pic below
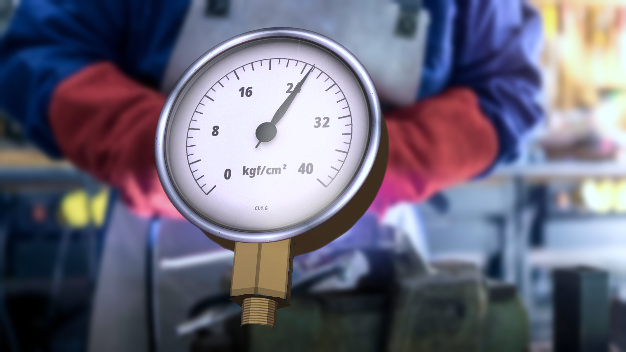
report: 25kg/cm²
